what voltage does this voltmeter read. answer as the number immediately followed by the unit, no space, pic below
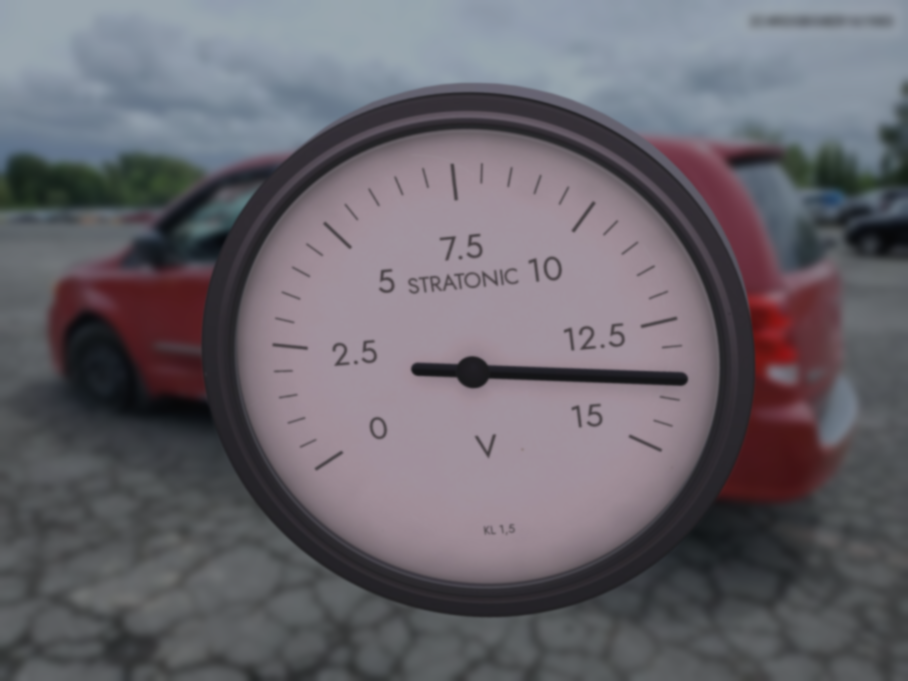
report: 13.5V
